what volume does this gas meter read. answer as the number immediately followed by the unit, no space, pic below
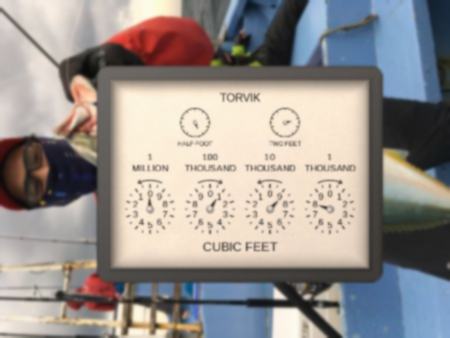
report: 8800ft³
